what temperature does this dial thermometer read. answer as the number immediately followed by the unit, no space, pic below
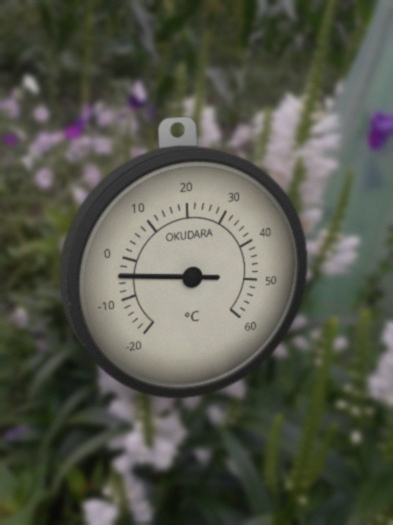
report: -4°C
